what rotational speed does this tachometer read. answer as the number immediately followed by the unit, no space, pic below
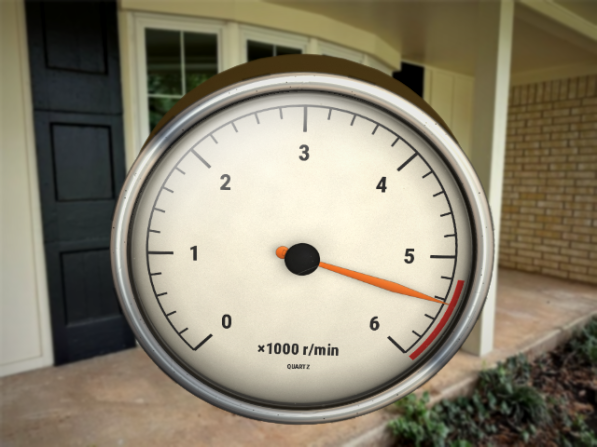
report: 5400rpm
